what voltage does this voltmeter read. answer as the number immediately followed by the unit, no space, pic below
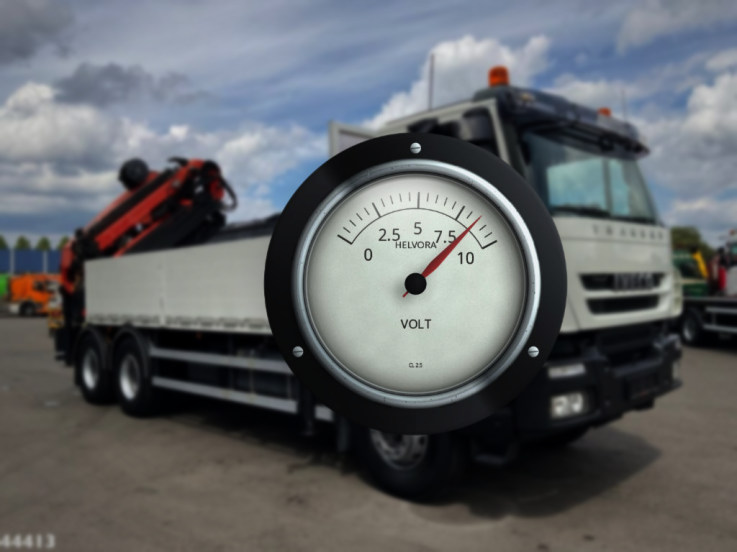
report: 8.5V
